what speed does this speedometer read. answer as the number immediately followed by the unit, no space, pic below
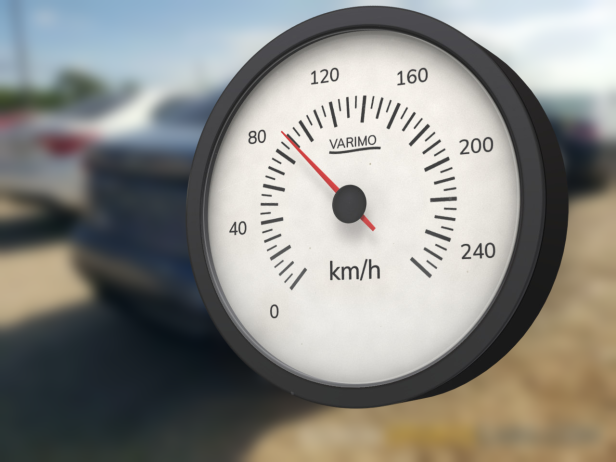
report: 90km/h
